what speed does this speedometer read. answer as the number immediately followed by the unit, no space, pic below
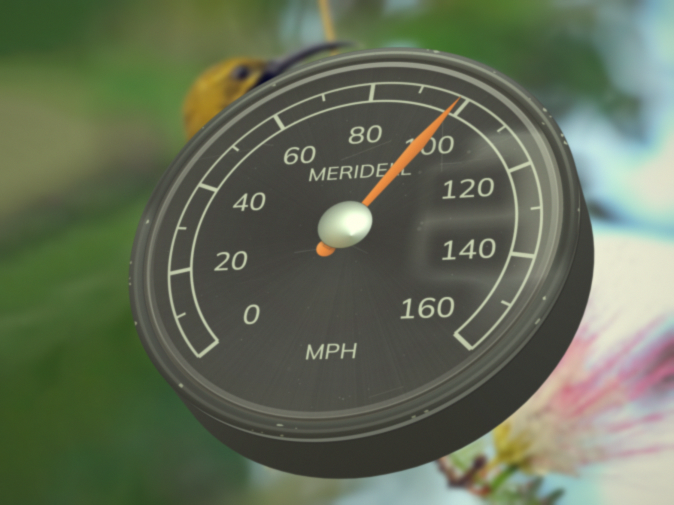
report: 100mph
